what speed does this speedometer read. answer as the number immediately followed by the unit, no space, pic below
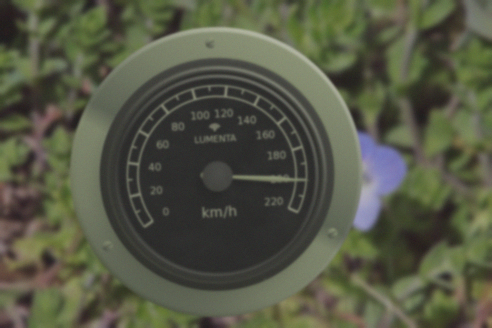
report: 200km/h
